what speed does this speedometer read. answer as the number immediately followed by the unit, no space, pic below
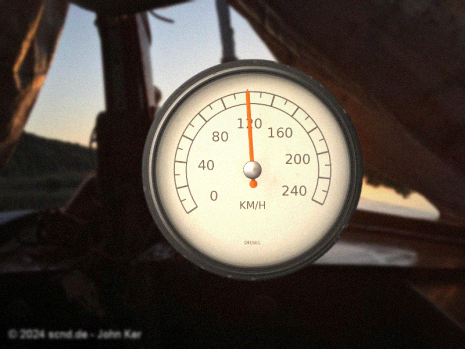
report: 120km/h
